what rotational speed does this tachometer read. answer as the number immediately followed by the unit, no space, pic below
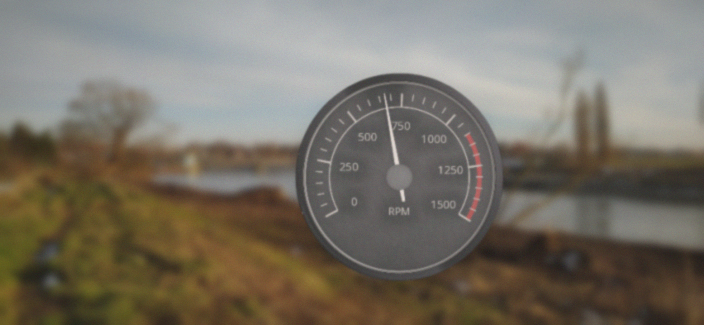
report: 675rpm
